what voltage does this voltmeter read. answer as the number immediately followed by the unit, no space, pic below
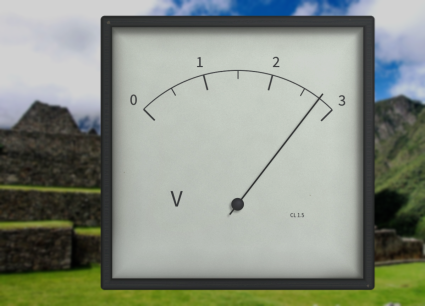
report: 2.75V
